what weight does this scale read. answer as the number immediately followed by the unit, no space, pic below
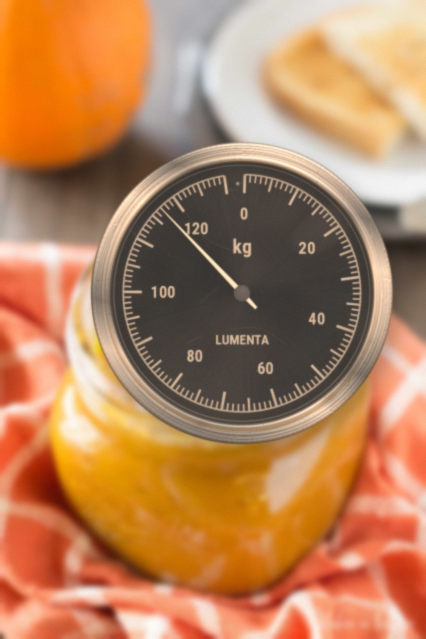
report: 117kg
